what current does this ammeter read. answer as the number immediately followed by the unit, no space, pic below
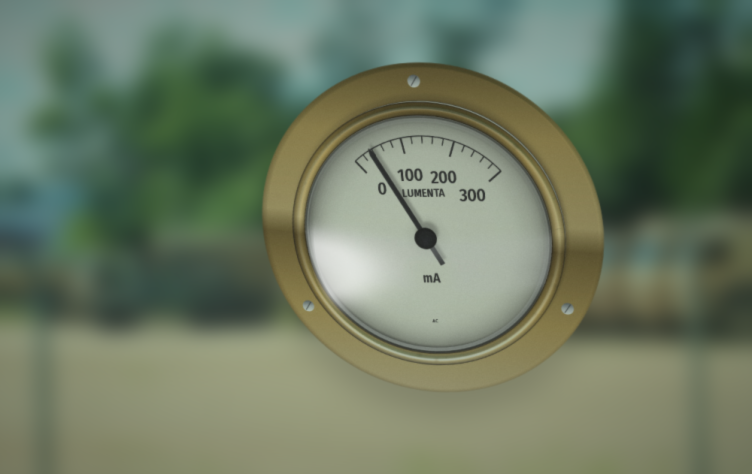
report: 40mA
